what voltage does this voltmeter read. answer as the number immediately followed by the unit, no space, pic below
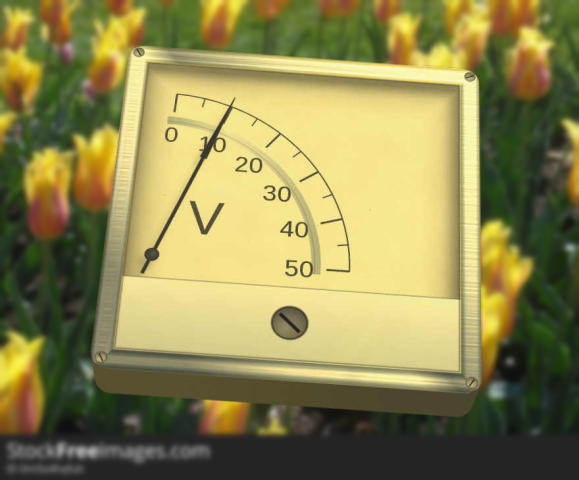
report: 10V
